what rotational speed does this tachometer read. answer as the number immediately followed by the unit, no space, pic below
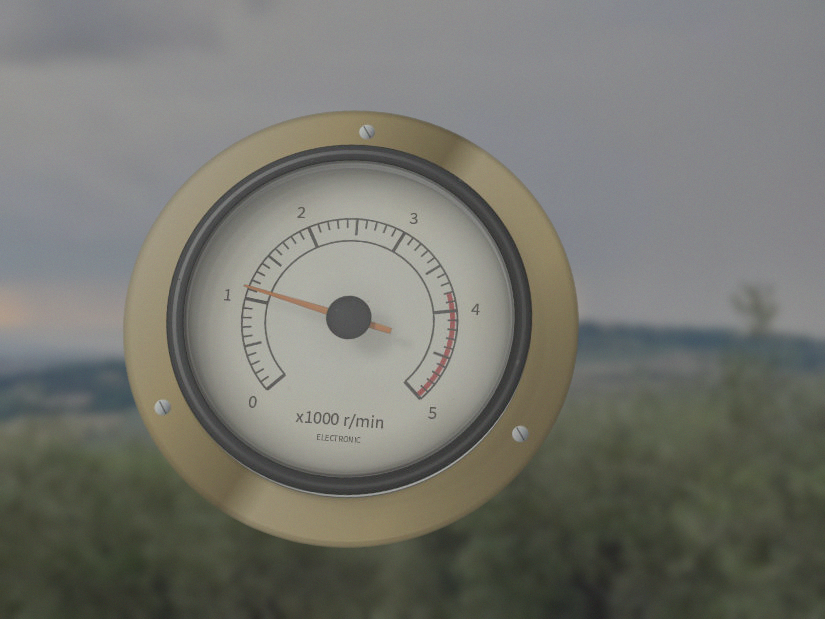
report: 1100rpm
